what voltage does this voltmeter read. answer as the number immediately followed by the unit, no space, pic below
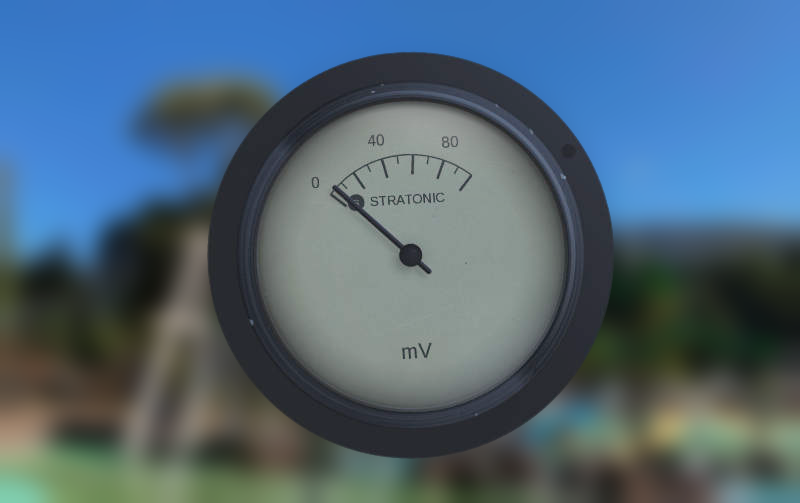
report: 5mV
